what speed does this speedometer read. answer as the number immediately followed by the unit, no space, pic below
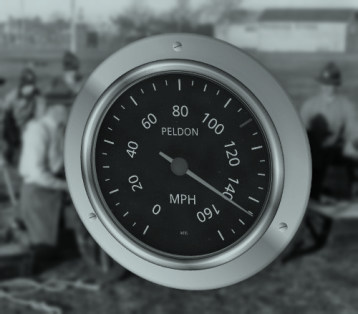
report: 145mph
